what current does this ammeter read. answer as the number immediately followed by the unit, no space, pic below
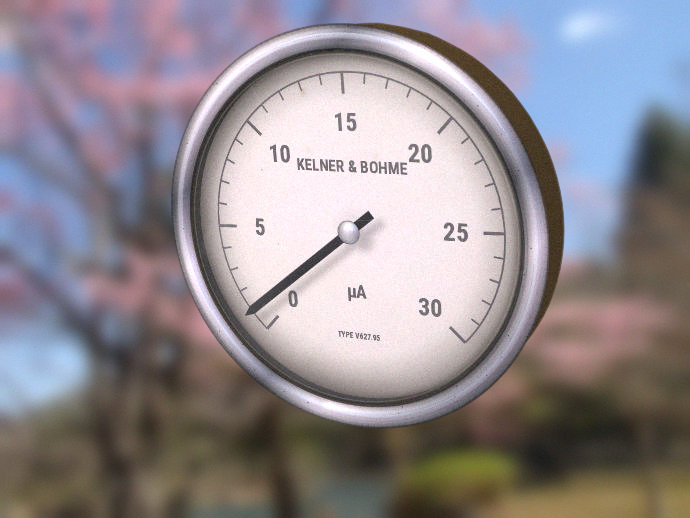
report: 1µA
